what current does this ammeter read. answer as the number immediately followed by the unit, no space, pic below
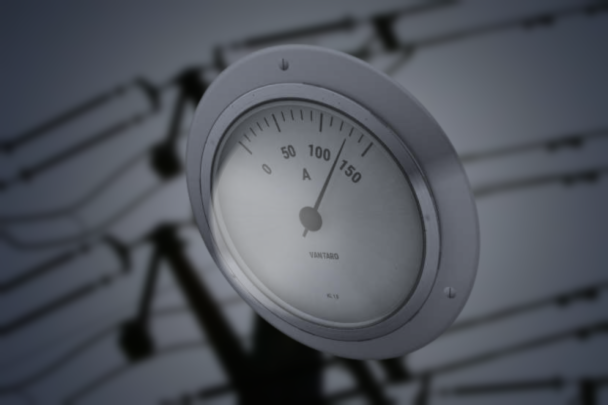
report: 130A
